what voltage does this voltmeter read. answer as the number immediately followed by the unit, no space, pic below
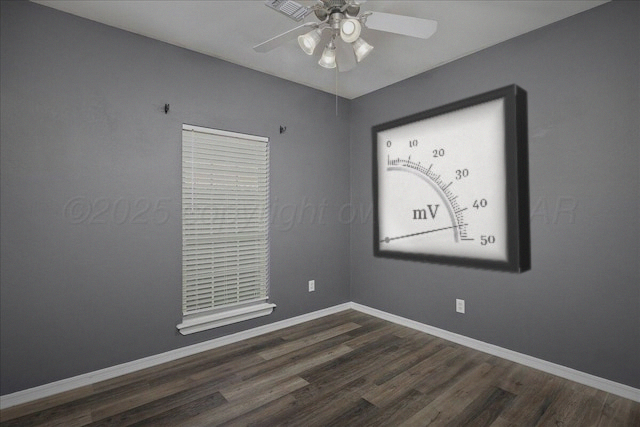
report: 45mV
